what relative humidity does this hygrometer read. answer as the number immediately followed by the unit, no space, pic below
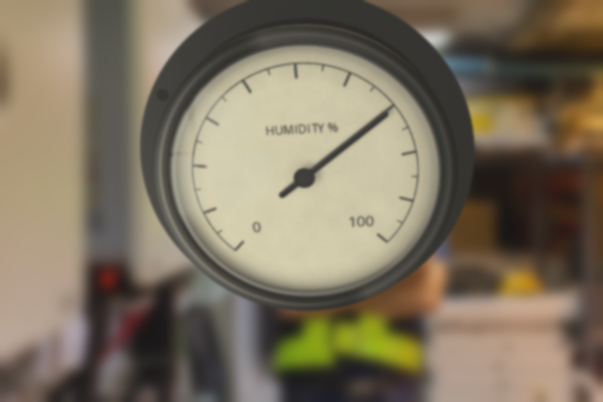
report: 70%
